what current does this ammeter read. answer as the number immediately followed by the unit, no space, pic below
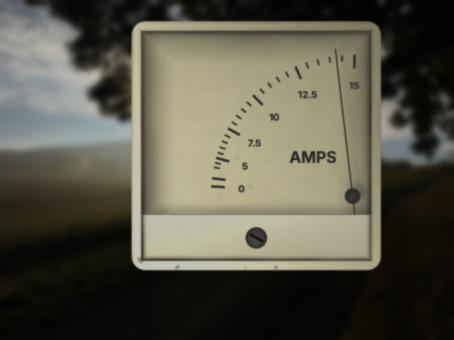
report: 14.25A
